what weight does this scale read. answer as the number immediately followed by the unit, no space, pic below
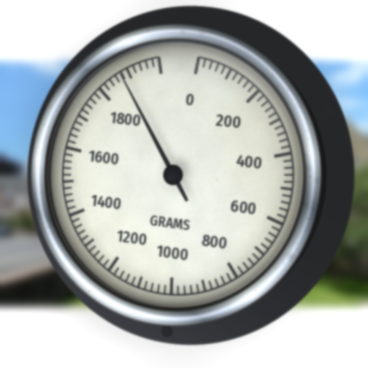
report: 1880g
